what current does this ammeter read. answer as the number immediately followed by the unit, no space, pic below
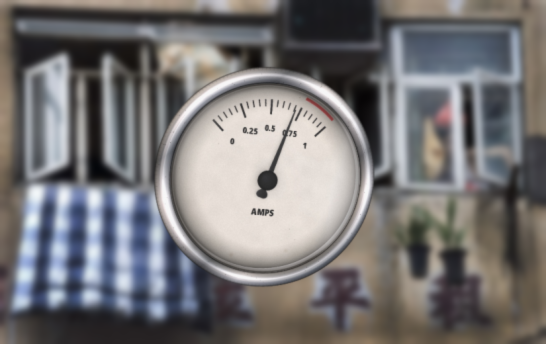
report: 0.7A
